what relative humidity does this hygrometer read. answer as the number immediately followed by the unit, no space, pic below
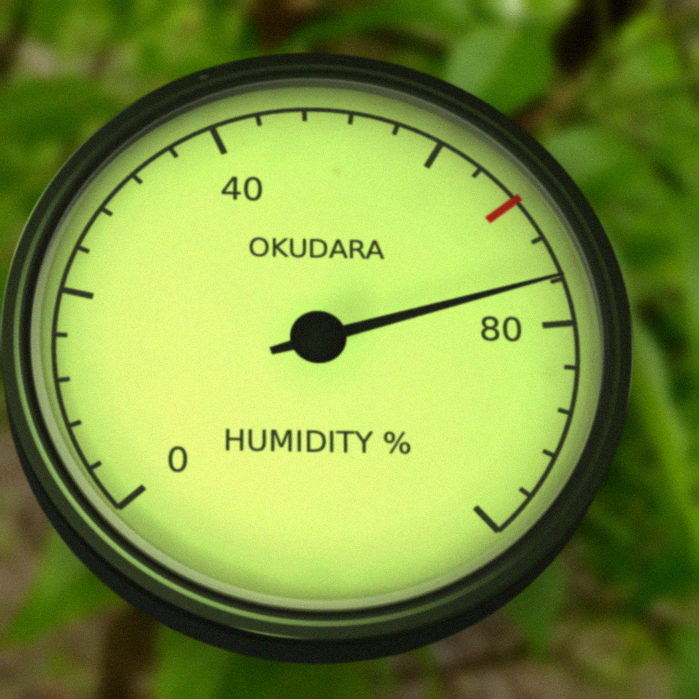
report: 76%
